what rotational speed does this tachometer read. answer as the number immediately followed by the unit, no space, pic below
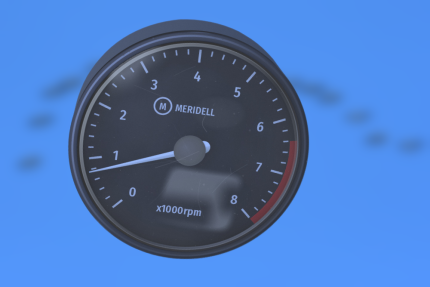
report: 800rpm
